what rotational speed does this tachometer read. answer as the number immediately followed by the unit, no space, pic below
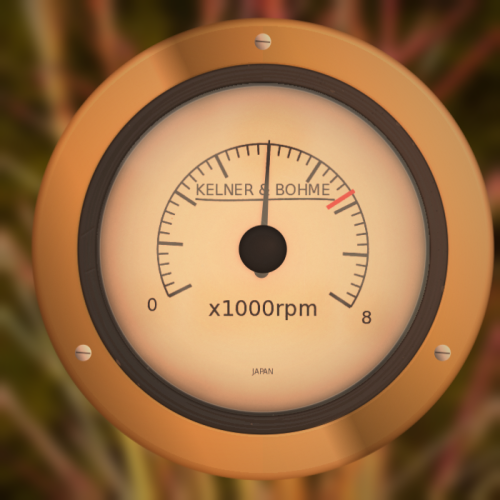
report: 4000rpm
